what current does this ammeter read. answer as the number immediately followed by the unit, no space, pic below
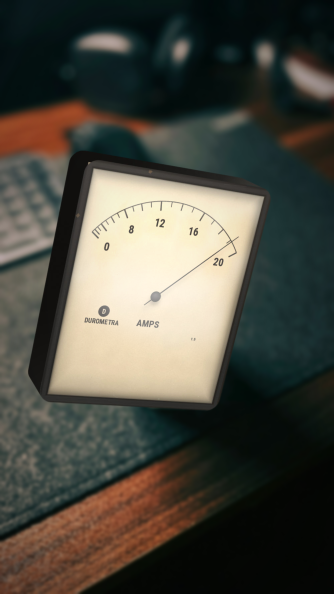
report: 19A
